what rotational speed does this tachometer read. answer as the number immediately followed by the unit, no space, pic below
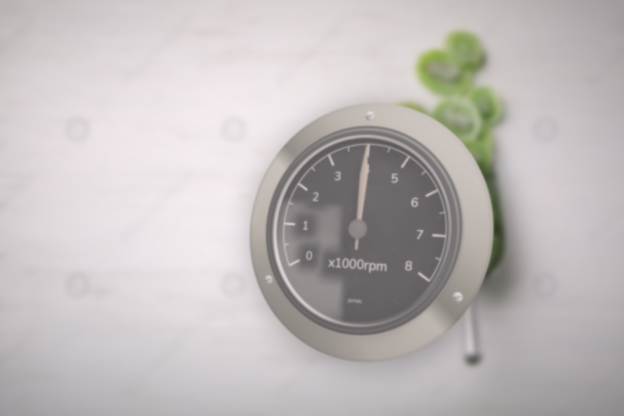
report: 4000rpm
